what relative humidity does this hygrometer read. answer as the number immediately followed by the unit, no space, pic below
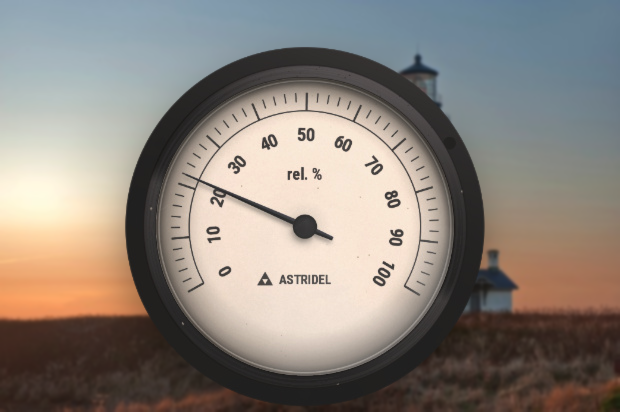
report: 22%
